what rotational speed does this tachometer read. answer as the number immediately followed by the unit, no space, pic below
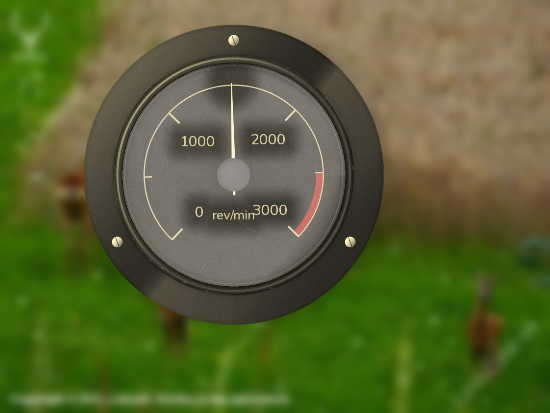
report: 1500rpm
